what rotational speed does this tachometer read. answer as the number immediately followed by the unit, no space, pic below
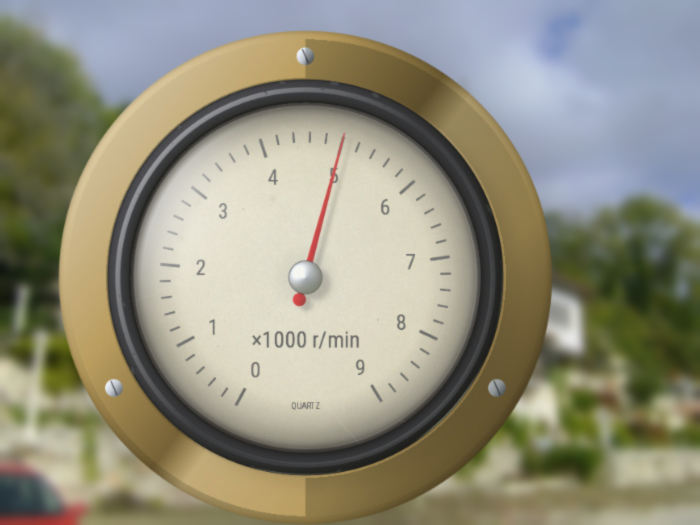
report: 5000rpm
